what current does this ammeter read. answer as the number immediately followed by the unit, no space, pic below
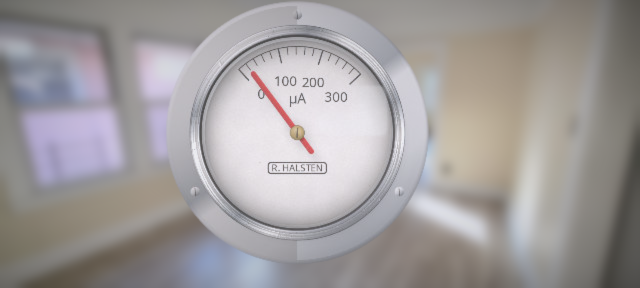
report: 20µA
